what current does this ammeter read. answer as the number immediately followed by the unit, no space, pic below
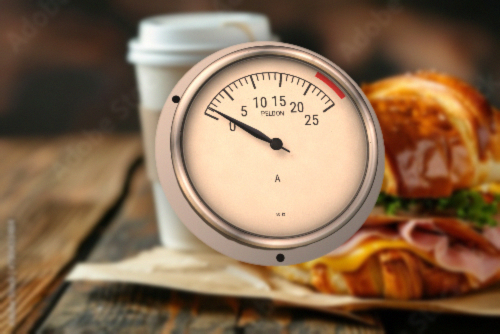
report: 1A
